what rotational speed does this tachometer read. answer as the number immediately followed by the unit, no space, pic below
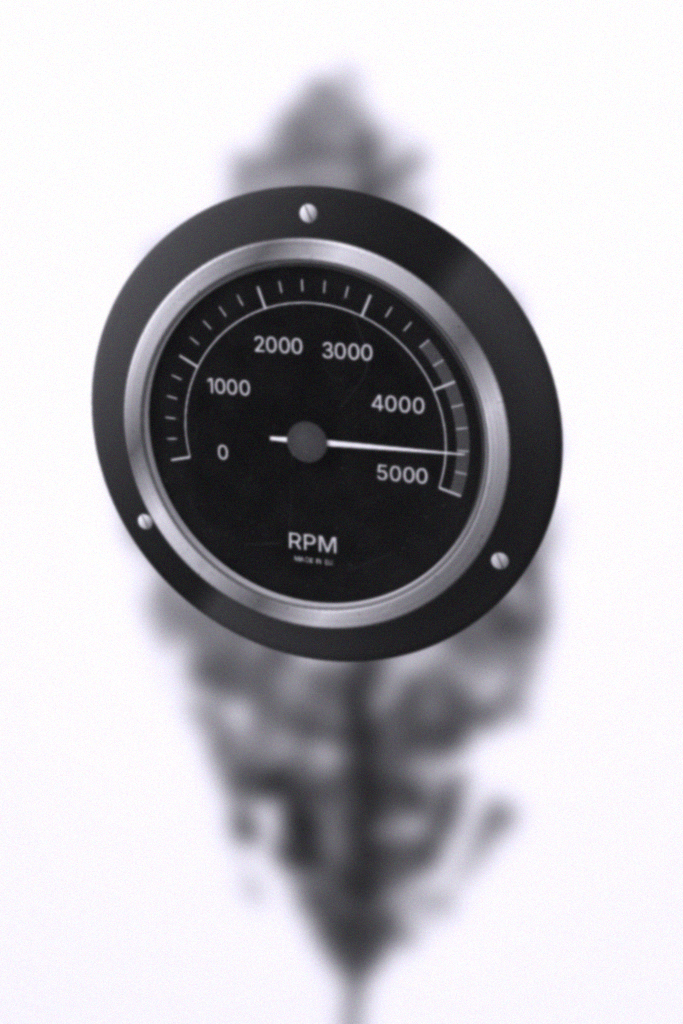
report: 4600rpm
